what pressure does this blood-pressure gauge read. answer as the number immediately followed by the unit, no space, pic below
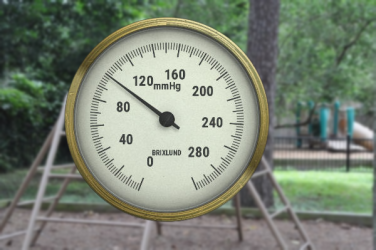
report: 100mmHg
